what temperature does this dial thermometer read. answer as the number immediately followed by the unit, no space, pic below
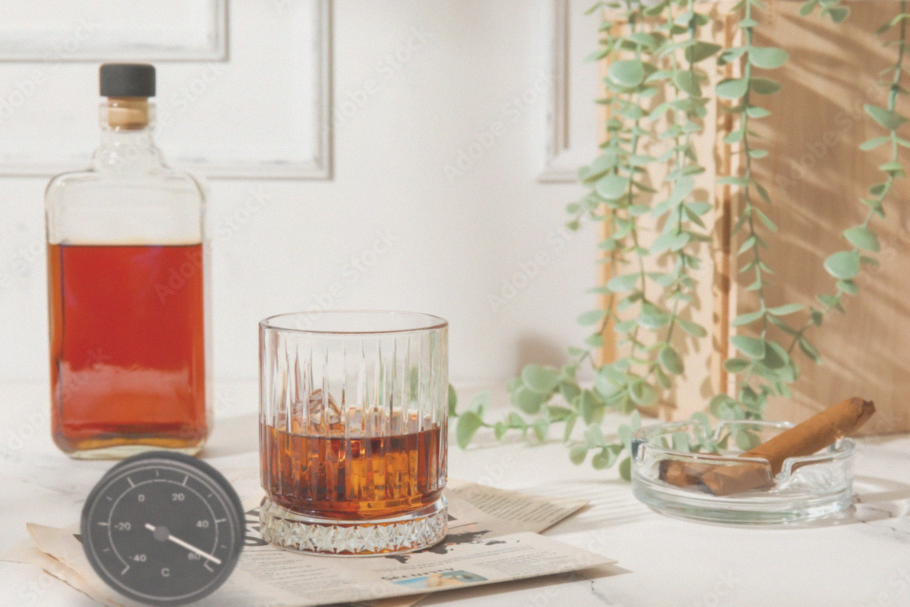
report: 55°C
